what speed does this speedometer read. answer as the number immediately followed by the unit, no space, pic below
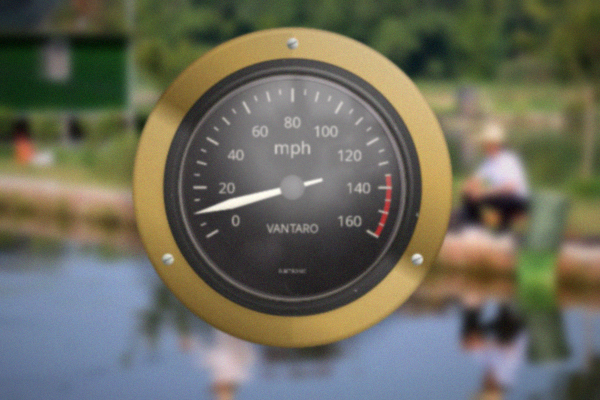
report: 10mph
